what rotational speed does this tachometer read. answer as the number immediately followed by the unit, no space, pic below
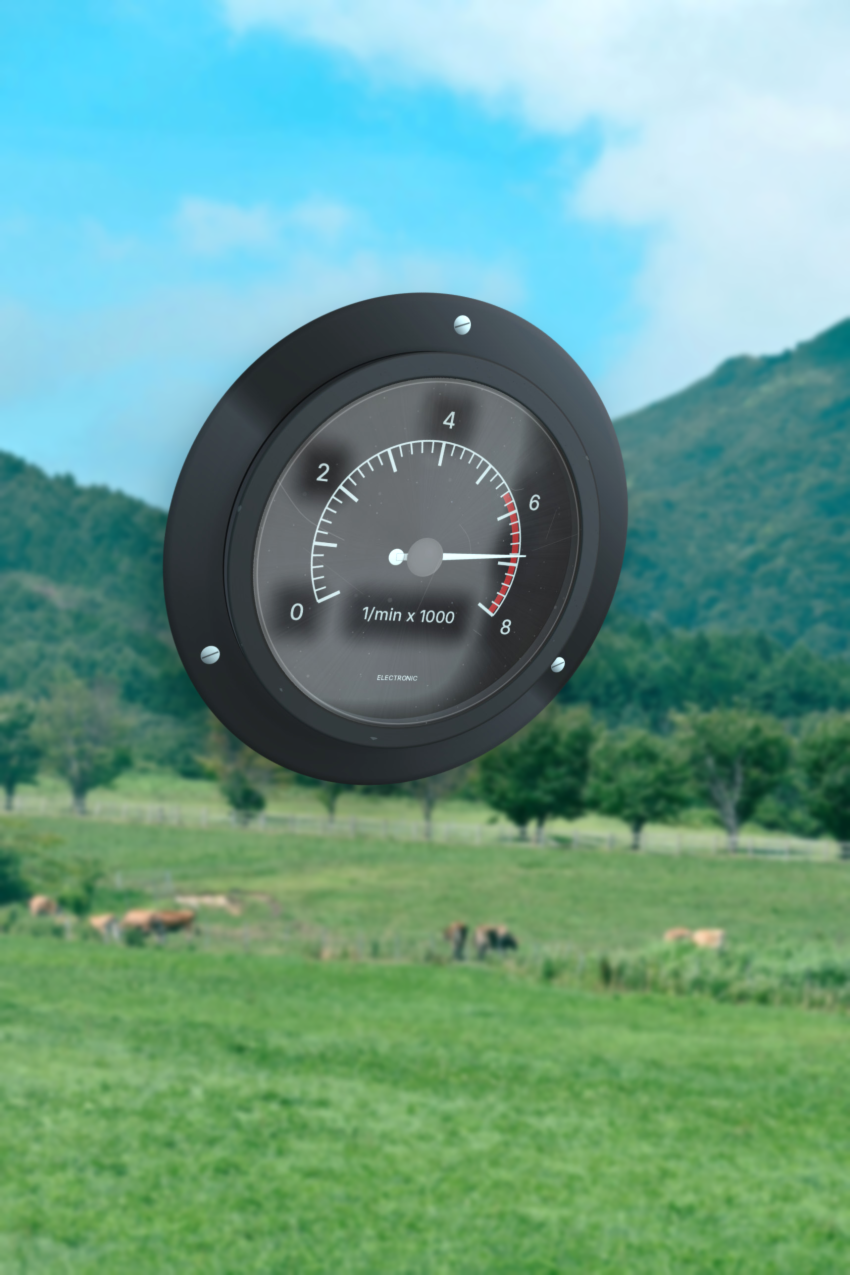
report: 6800rpm
